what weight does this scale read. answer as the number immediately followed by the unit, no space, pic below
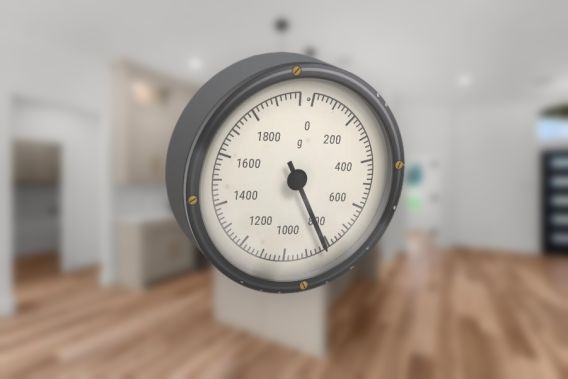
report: 820g
